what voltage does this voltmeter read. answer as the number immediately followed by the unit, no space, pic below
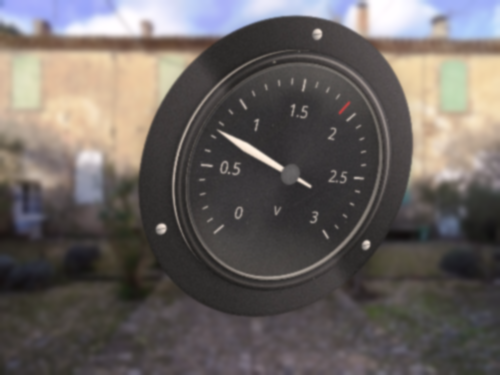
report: 0.75V
